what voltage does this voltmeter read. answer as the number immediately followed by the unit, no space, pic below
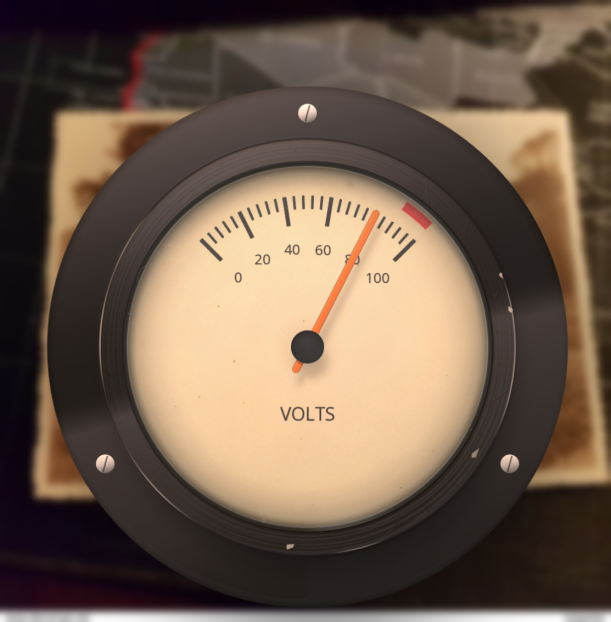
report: 80V
